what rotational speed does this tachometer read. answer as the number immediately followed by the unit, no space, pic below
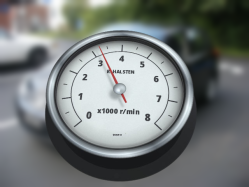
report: 3250rpm
